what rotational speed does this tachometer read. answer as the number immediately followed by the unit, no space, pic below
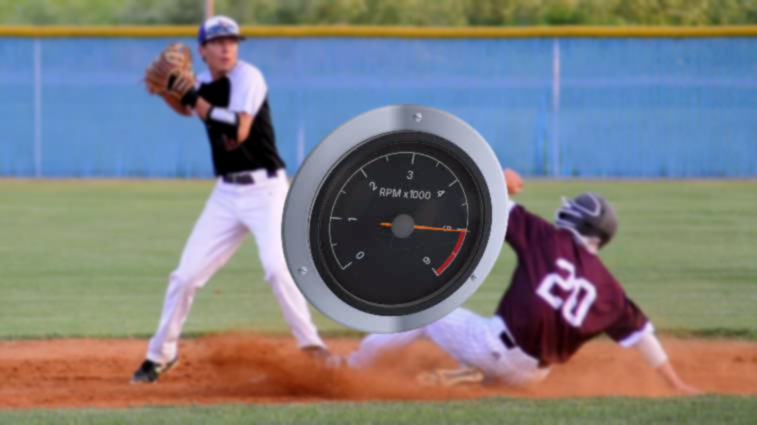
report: 5000rpm
